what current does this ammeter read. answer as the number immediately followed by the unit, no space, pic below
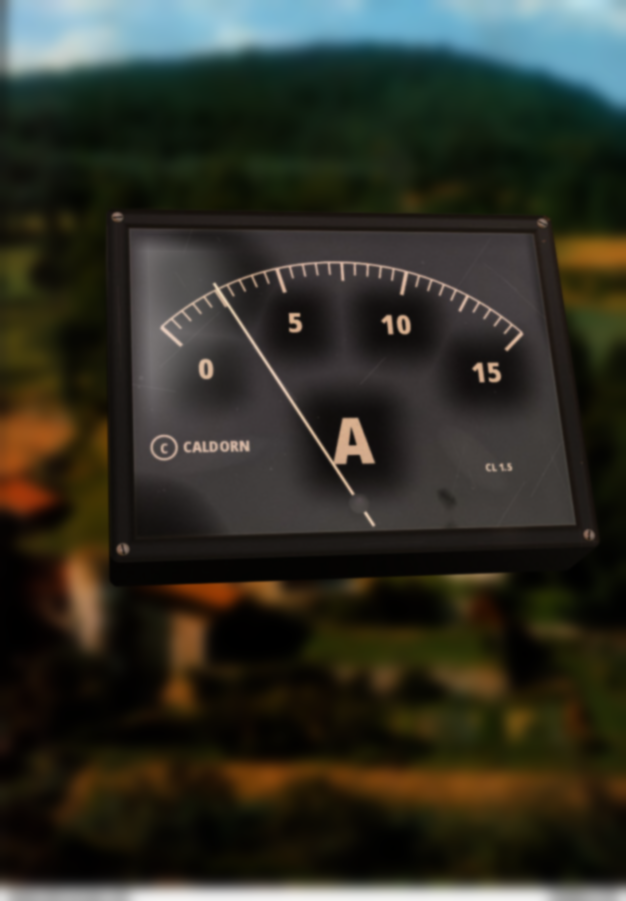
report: 2.5A
